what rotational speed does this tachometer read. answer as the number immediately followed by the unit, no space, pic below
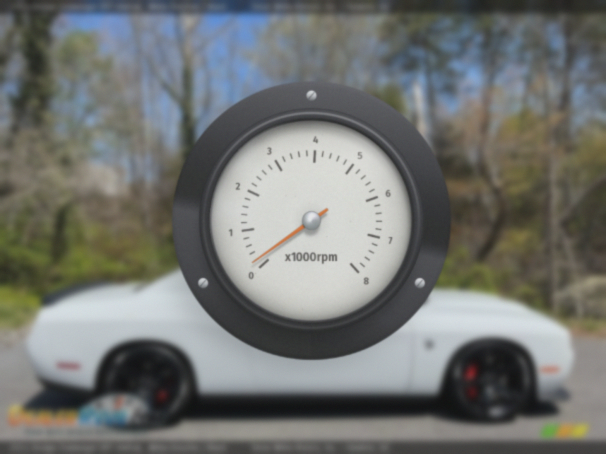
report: 200rpm
